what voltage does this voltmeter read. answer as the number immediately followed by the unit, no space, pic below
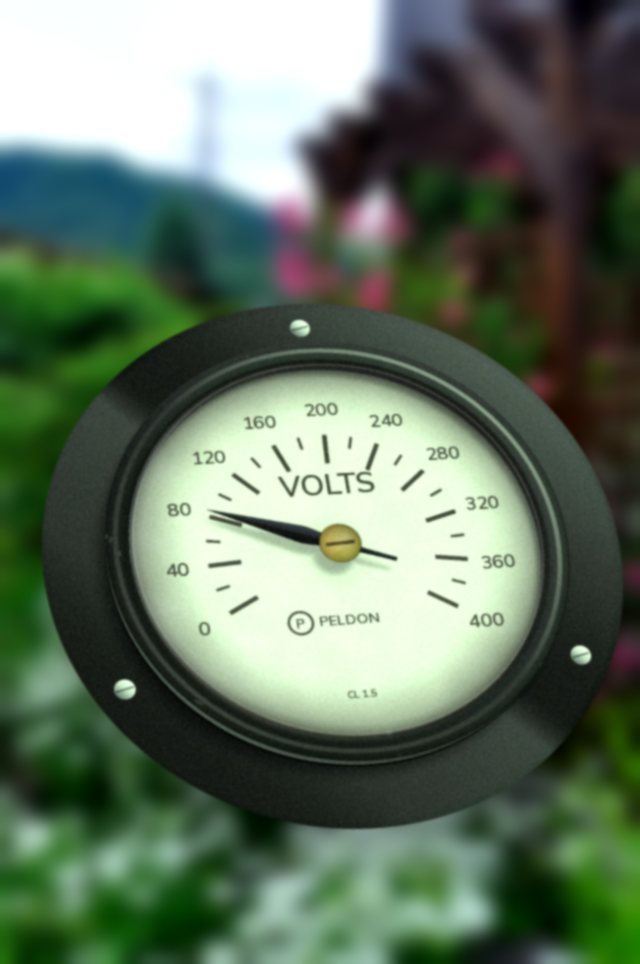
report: 80V
